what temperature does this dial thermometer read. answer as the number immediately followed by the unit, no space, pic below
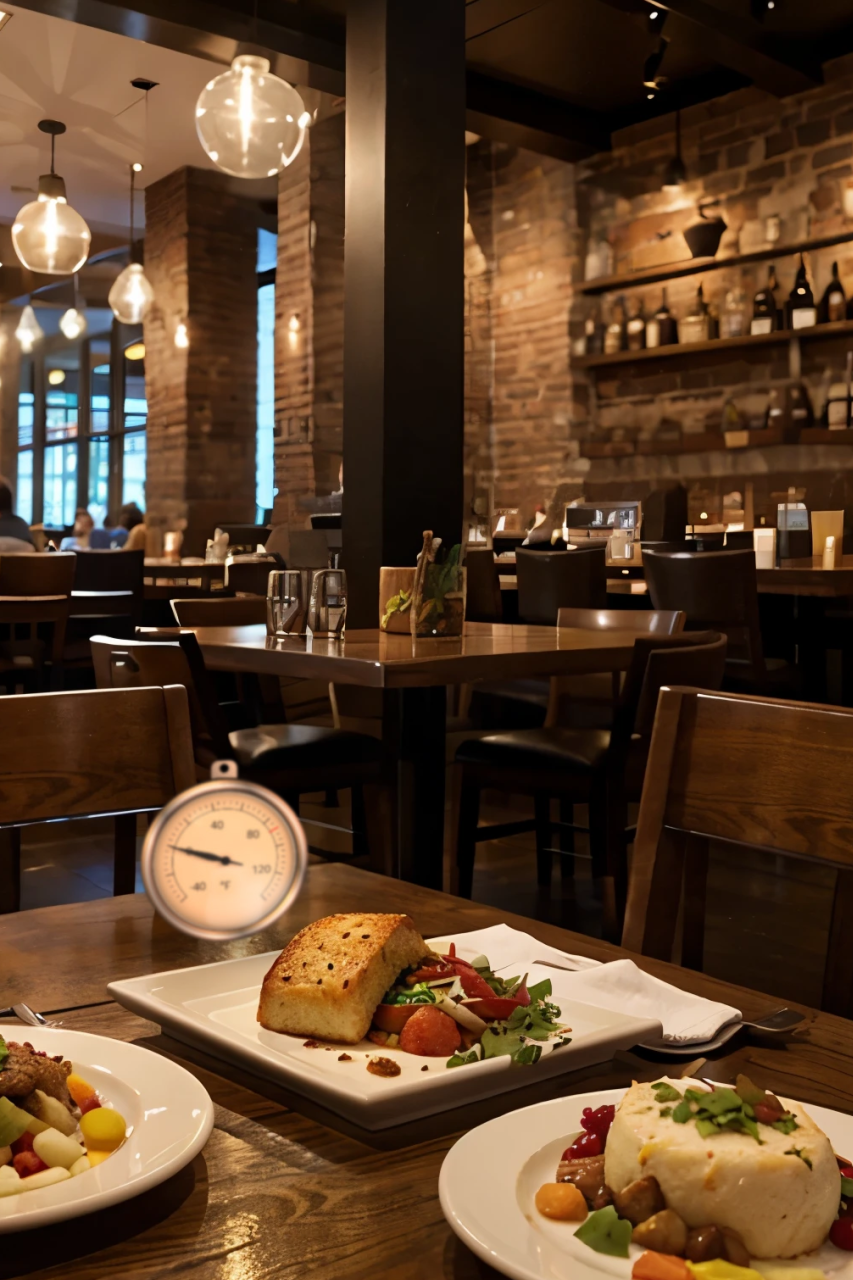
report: 0°F
